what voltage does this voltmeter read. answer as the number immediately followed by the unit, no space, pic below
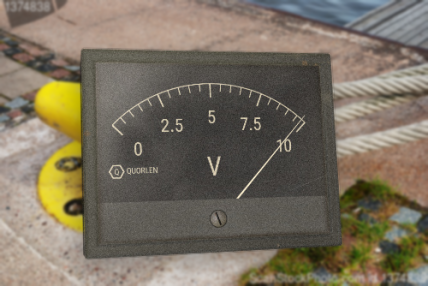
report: 9.75V
